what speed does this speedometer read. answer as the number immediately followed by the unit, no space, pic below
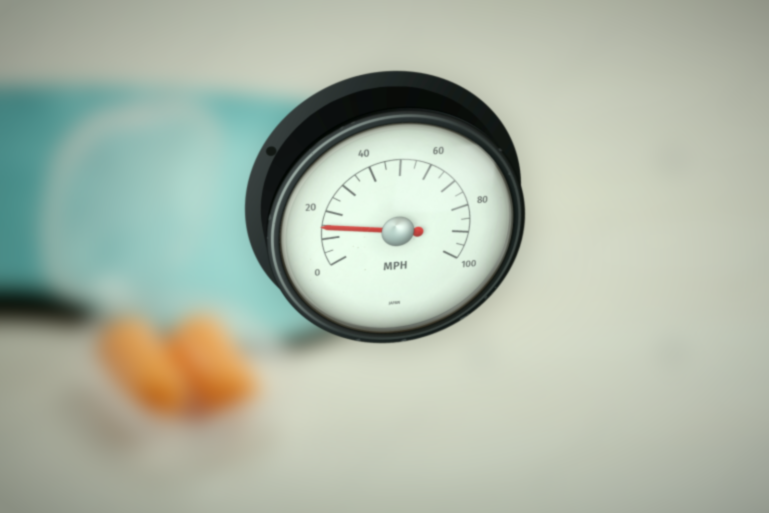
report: 15mph
